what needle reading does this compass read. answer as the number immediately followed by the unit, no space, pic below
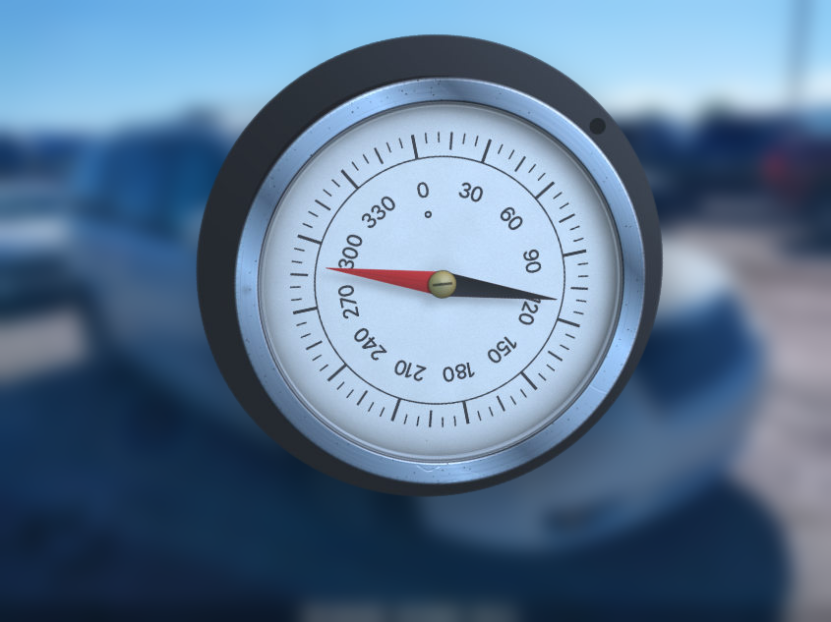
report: 290°
